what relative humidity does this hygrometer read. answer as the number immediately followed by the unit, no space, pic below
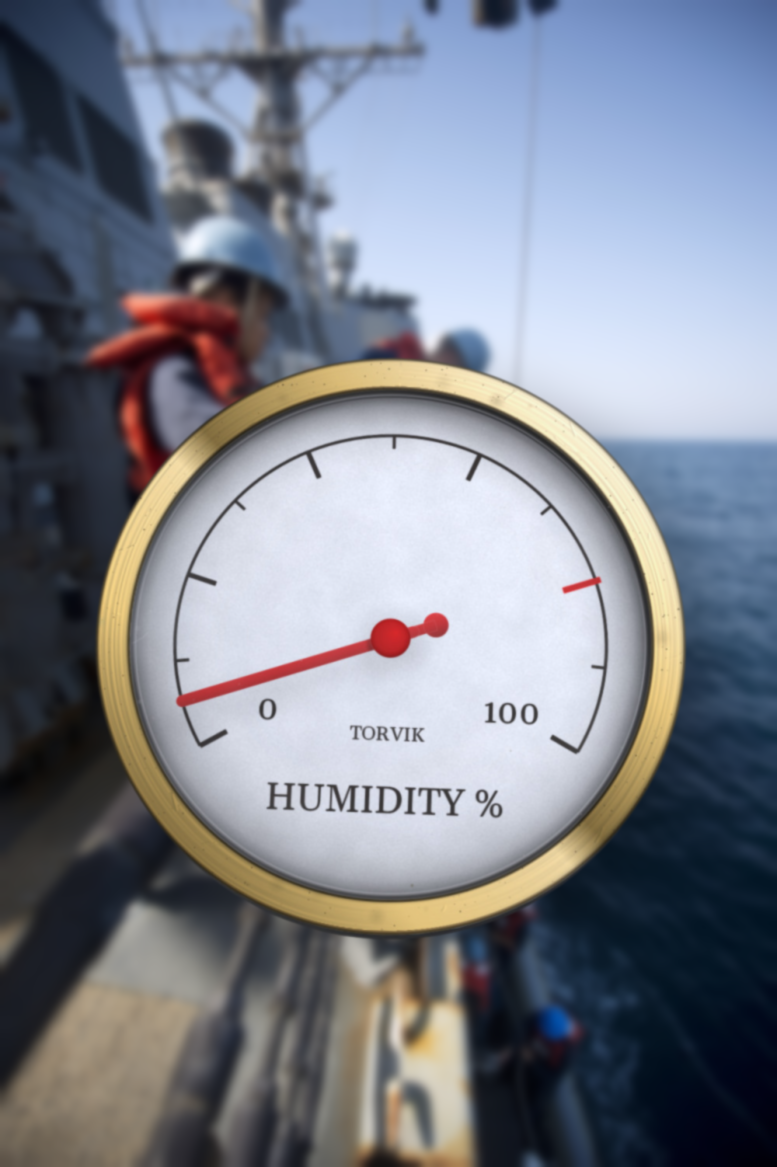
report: 5%
